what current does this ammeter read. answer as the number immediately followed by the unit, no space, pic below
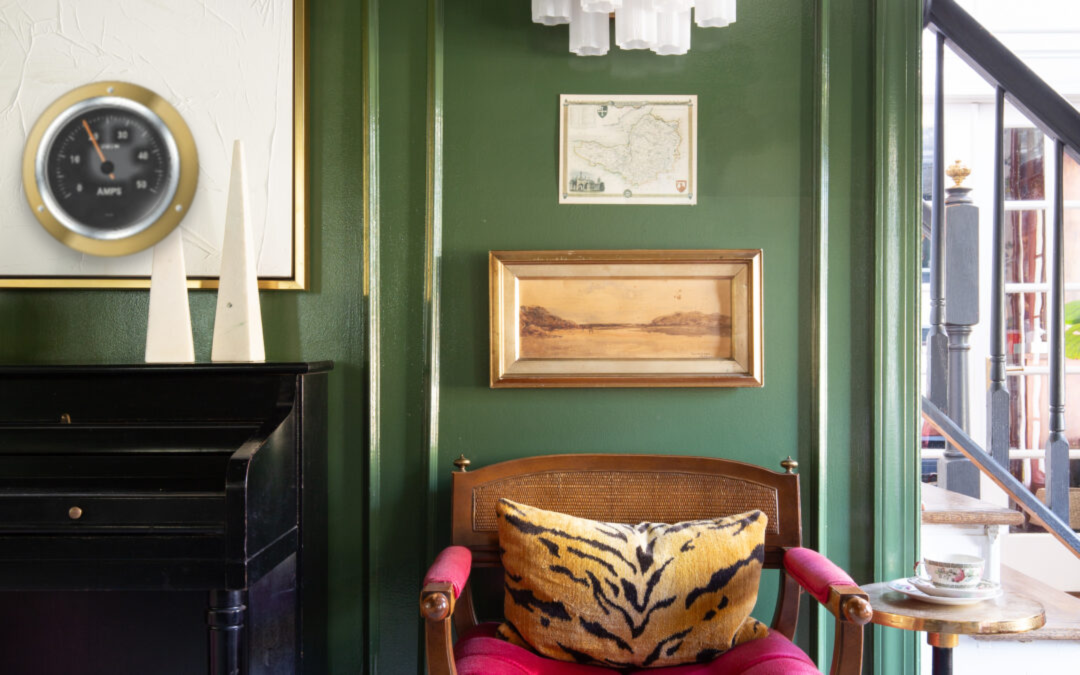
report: 20A
